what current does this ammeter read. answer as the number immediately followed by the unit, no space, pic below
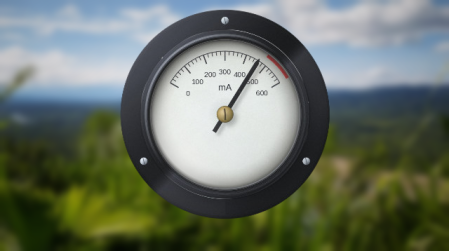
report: 460mA
